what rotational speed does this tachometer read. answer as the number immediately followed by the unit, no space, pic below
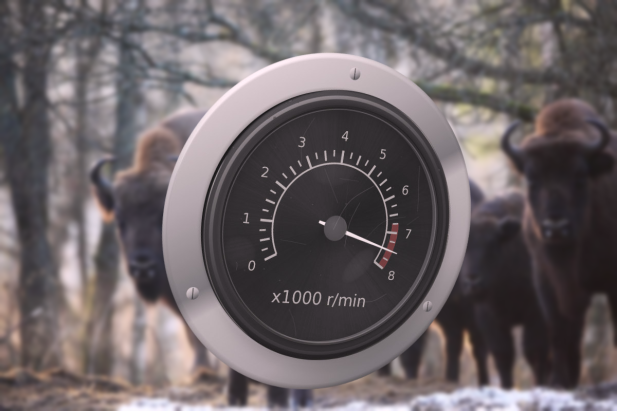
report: 7500rpm
